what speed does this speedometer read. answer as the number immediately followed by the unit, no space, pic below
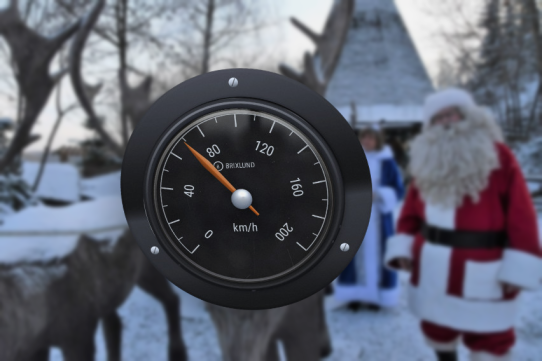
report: 70km/h
